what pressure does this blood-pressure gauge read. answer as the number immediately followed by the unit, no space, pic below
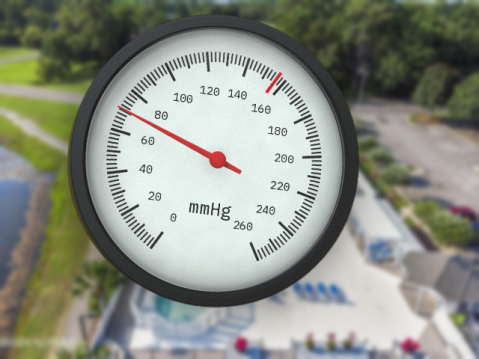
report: 70mmHg
